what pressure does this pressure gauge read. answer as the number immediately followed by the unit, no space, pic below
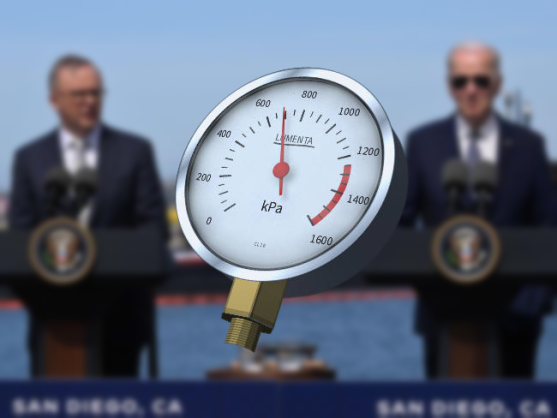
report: 700kPa
